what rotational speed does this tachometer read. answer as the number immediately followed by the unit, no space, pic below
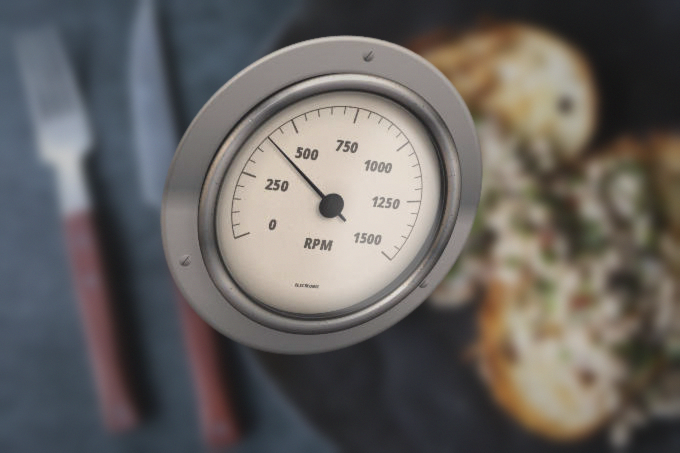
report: 400rpm
